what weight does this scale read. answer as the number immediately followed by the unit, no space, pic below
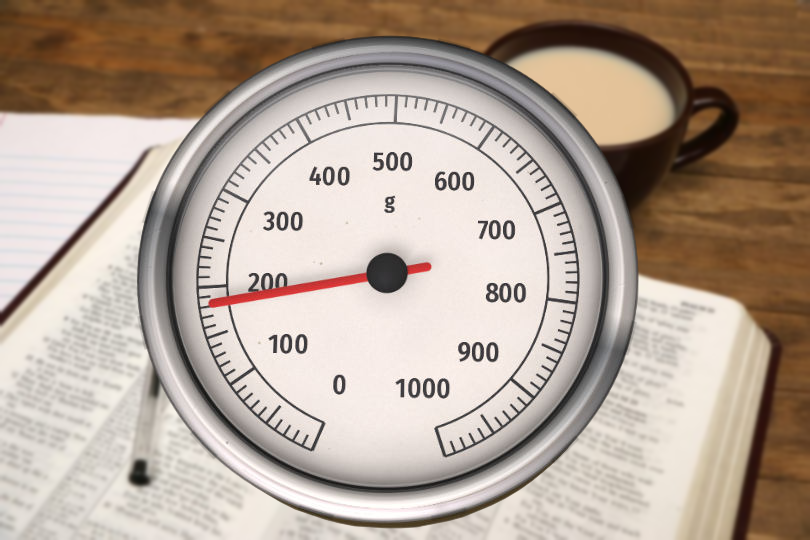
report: 180g
